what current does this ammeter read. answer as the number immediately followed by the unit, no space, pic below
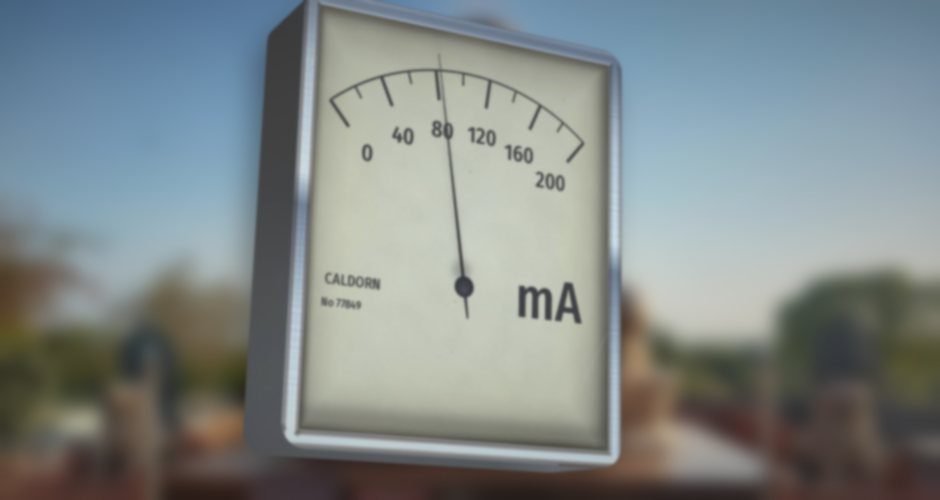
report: 80mA
